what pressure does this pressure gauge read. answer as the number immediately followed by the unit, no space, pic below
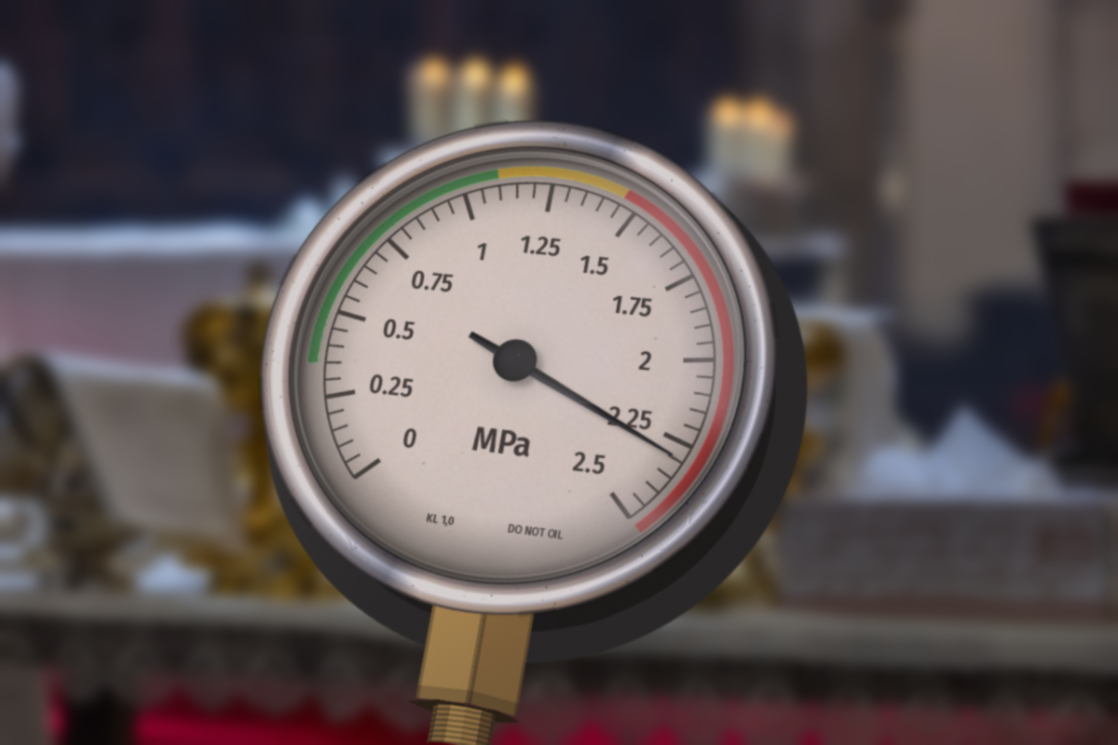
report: 2.3MPa
